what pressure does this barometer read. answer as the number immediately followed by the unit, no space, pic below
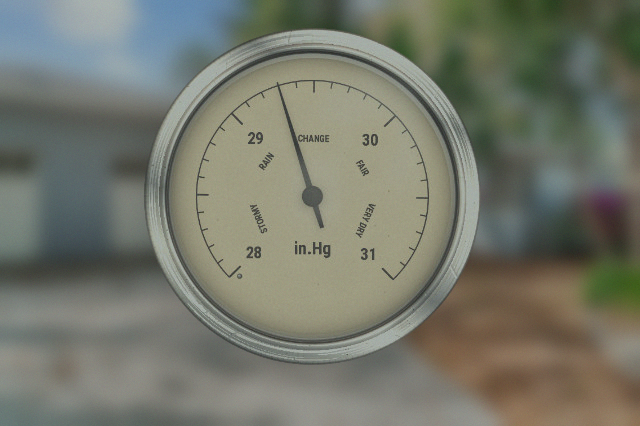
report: 29.3inHg
